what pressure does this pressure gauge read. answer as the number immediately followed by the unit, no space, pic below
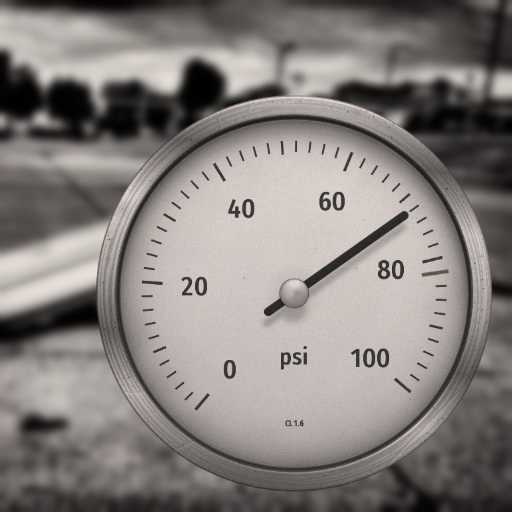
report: 72psi
